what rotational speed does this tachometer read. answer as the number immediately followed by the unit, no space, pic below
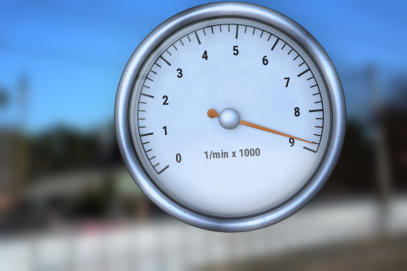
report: 8800rpm
